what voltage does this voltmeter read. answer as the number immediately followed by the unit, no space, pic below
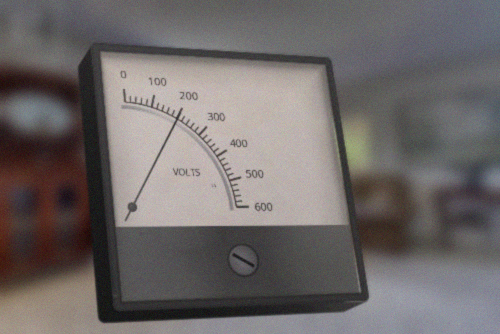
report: 200V
